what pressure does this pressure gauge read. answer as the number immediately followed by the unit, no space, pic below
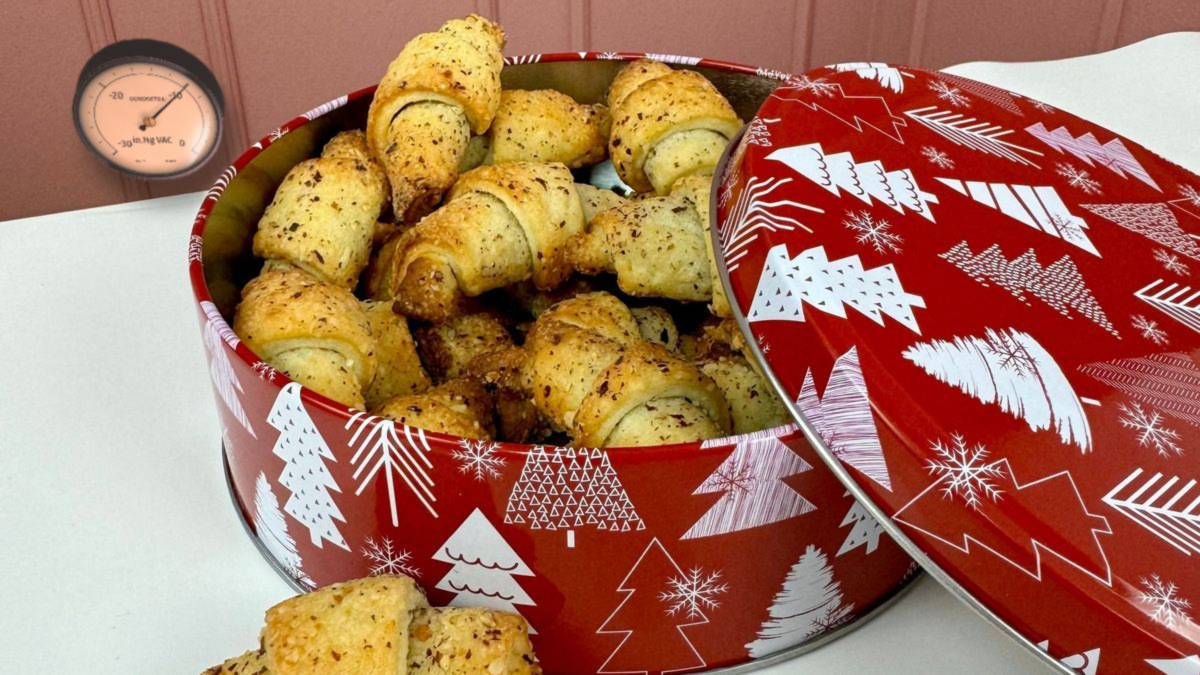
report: -10inHg
